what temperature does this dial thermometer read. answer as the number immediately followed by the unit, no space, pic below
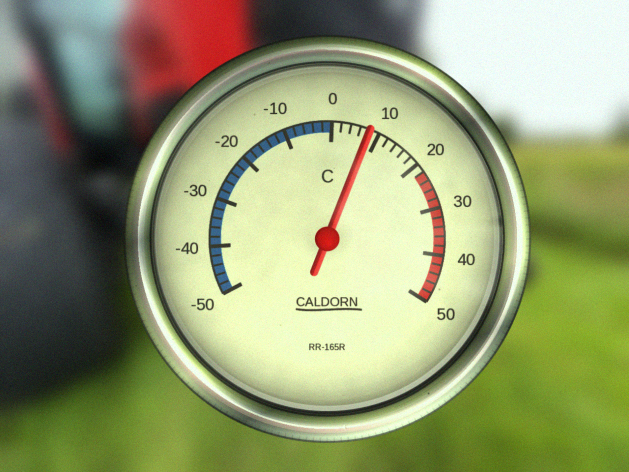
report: 8°C
